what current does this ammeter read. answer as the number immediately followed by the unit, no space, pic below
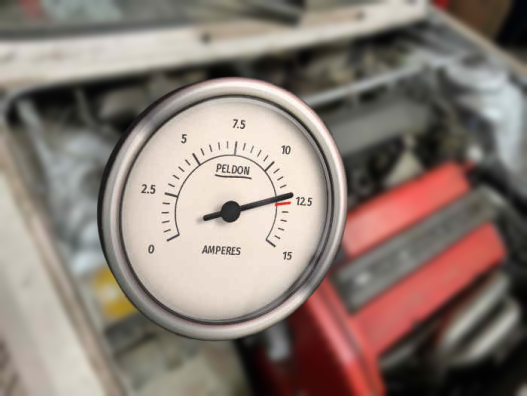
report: 12A
